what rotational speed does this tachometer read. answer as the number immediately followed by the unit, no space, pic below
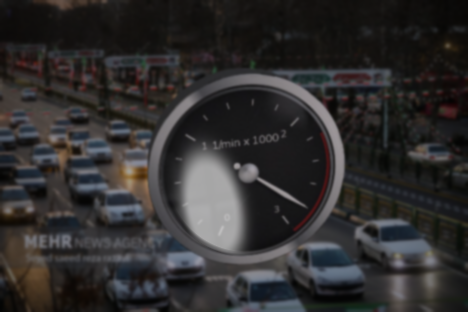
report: 2800rpm
